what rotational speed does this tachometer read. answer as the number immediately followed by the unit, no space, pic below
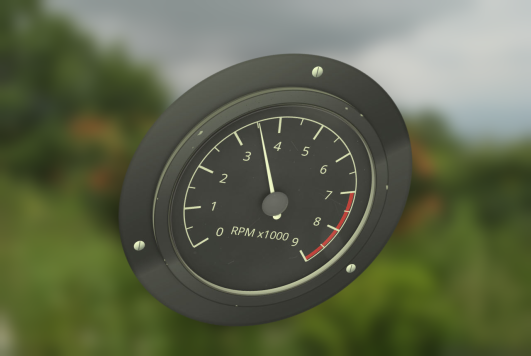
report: 3500rpm
